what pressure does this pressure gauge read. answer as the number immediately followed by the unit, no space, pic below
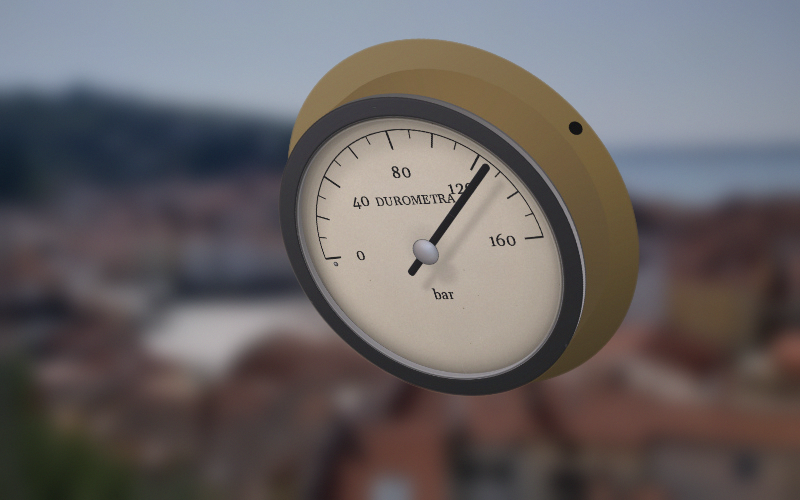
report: 125bar
